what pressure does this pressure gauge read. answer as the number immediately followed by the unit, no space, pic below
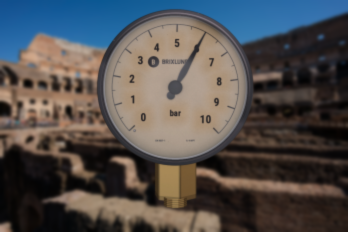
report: 6bar
